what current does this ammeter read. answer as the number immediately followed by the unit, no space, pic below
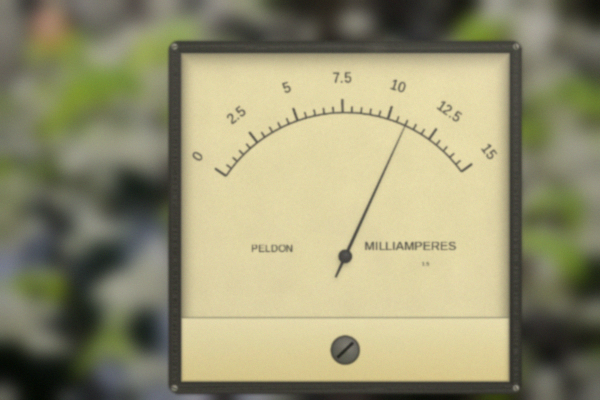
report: 11mA
